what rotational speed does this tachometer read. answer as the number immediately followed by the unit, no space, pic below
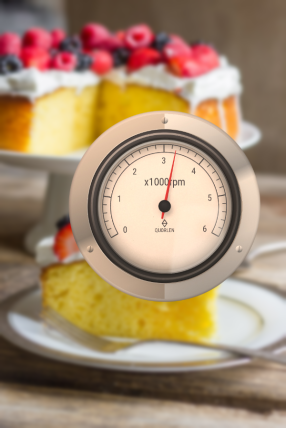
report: 3300rpm
